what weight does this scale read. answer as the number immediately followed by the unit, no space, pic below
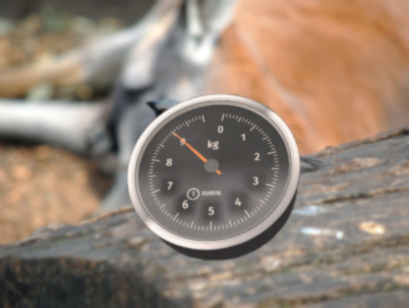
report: 9kg
